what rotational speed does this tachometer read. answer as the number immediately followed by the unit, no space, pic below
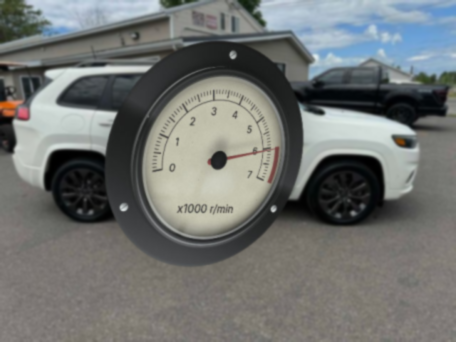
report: 6000rpm
